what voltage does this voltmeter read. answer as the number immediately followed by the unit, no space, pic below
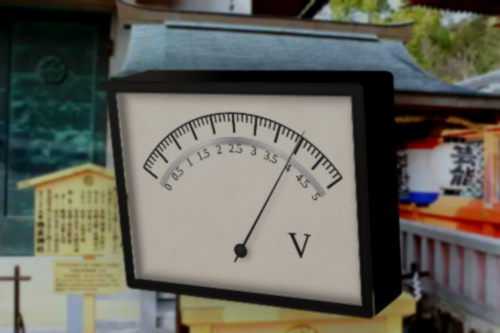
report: 4V
